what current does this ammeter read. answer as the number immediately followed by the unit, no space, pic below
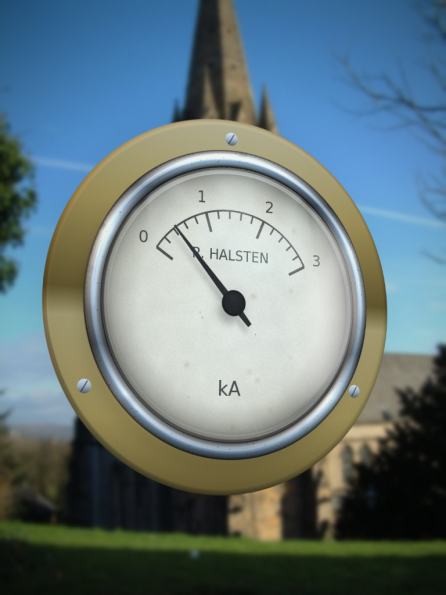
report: 0.4kA
